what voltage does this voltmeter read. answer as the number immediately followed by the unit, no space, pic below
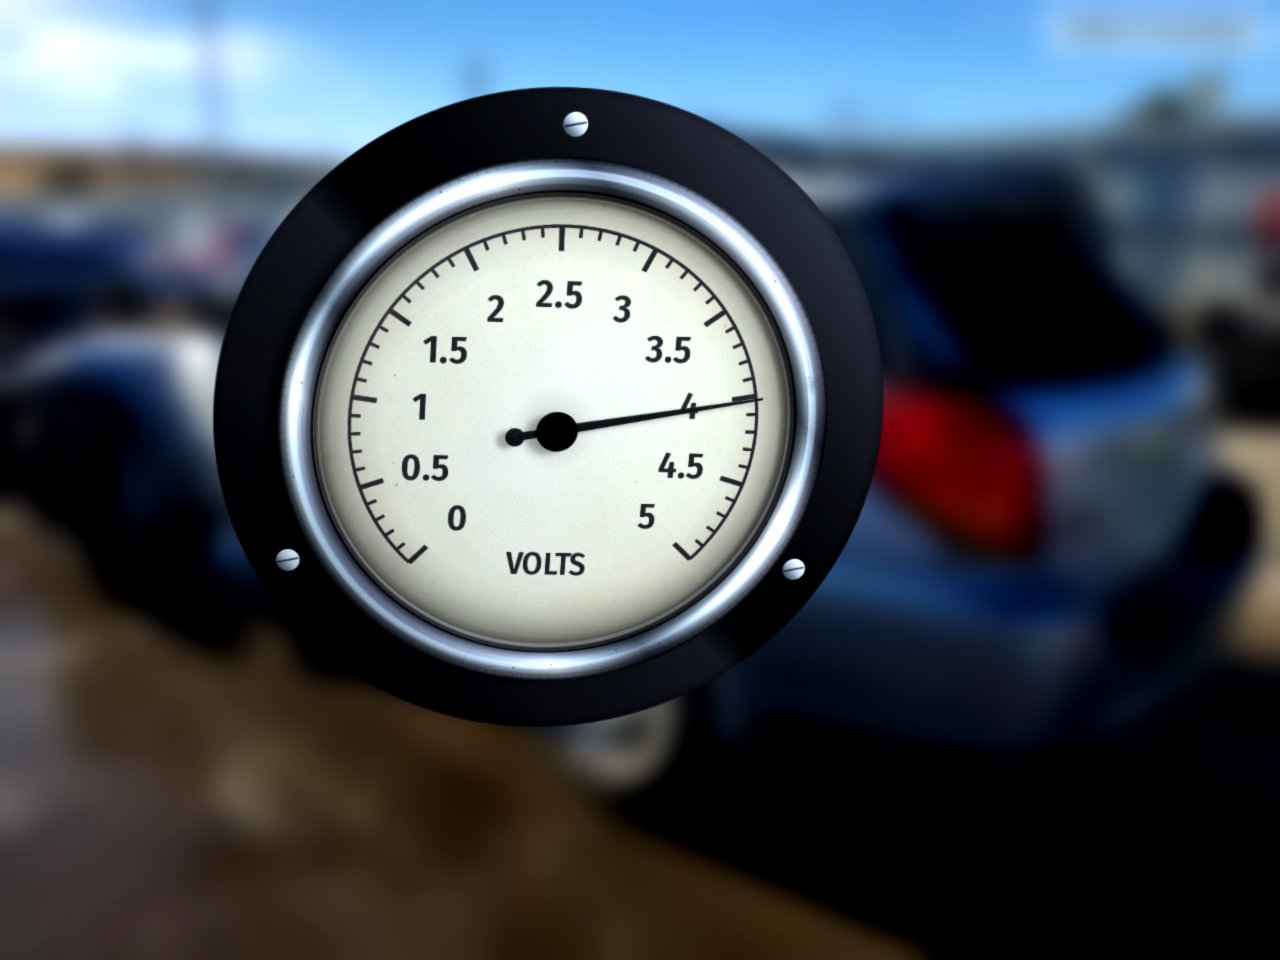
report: 4V
